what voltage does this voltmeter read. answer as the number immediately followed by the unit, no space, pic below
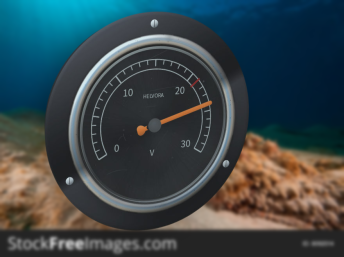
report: 24V
